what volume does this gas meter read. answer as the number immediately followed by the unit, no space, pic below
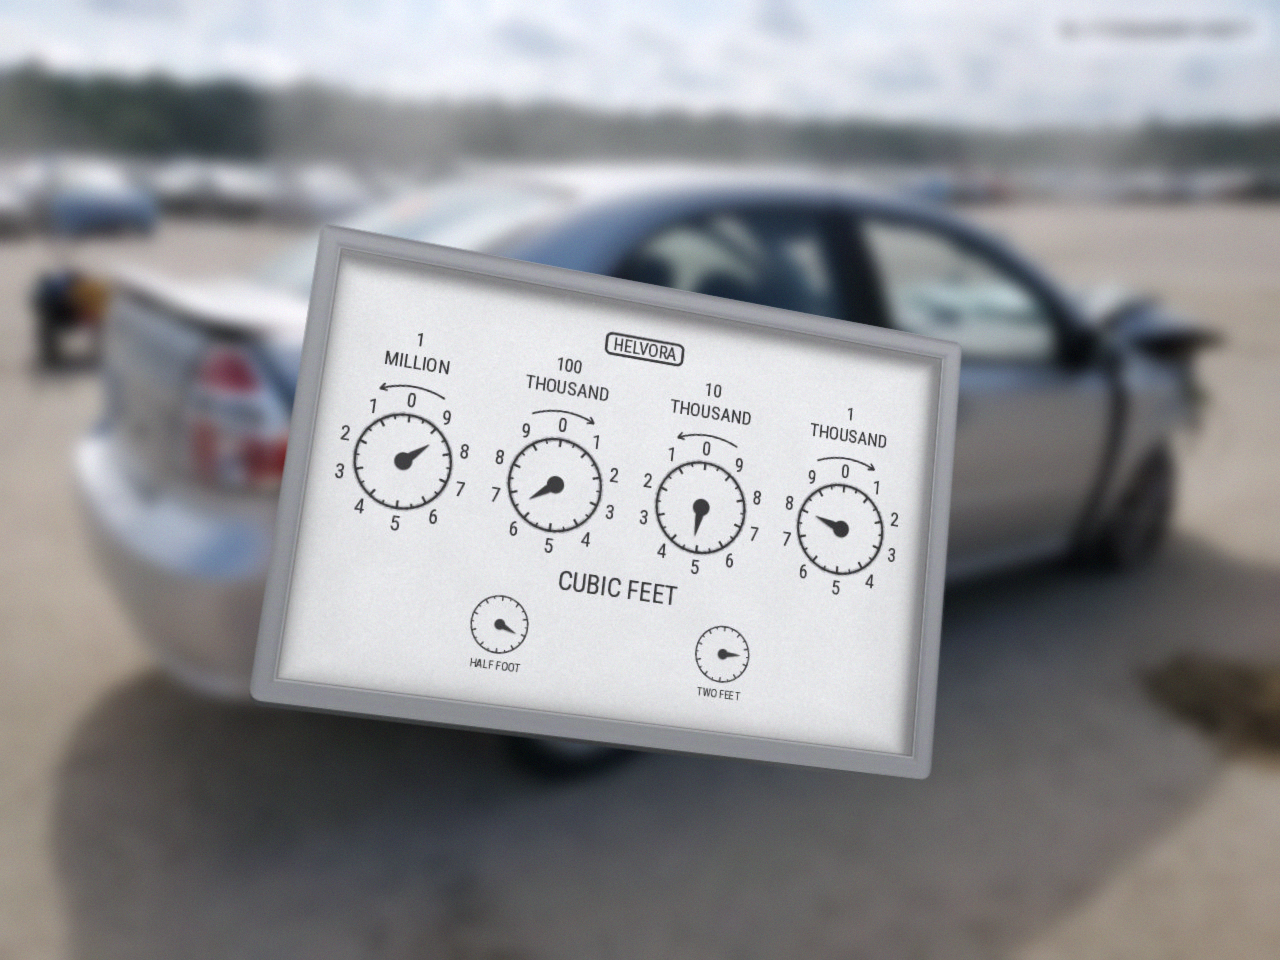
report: 864800ft³
